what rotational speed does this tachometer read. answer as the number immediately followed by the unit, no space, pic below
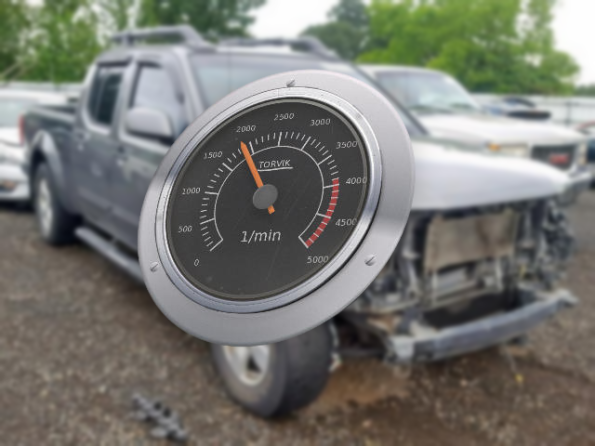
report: 1900rpm
